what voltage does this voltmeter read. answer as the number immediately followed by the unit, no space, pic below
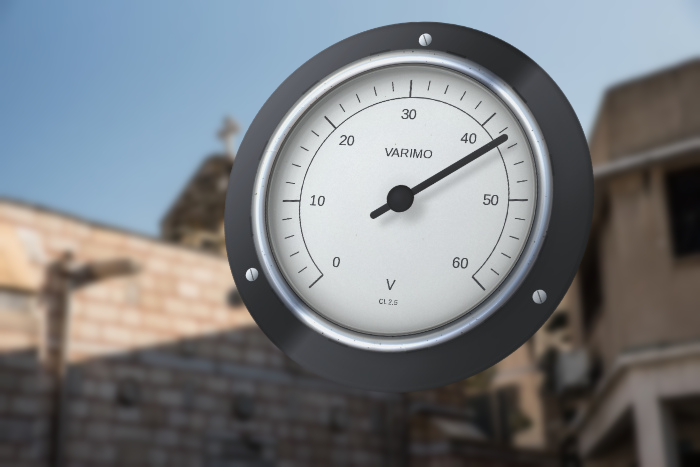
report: 43V
